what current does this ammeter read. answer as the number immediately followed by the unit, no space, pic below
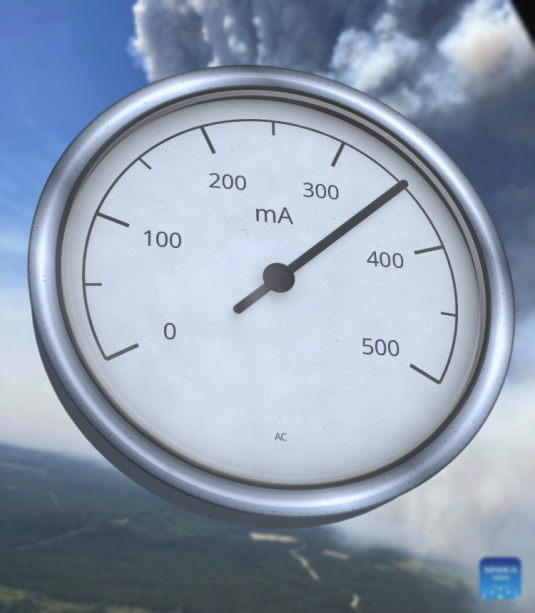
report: 350mA
